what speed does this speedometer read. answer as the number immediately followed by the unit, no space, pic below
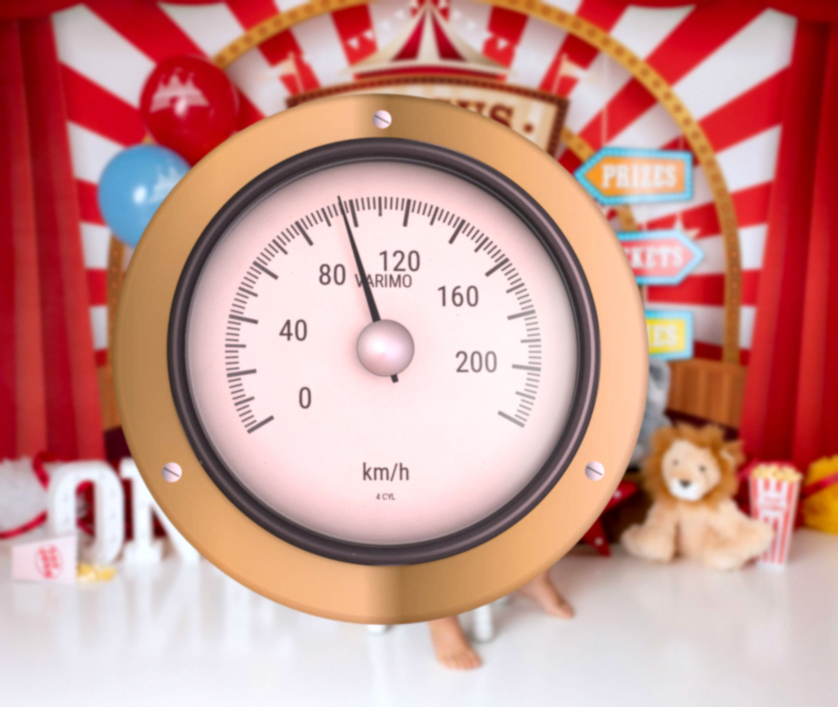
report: 96km/h
